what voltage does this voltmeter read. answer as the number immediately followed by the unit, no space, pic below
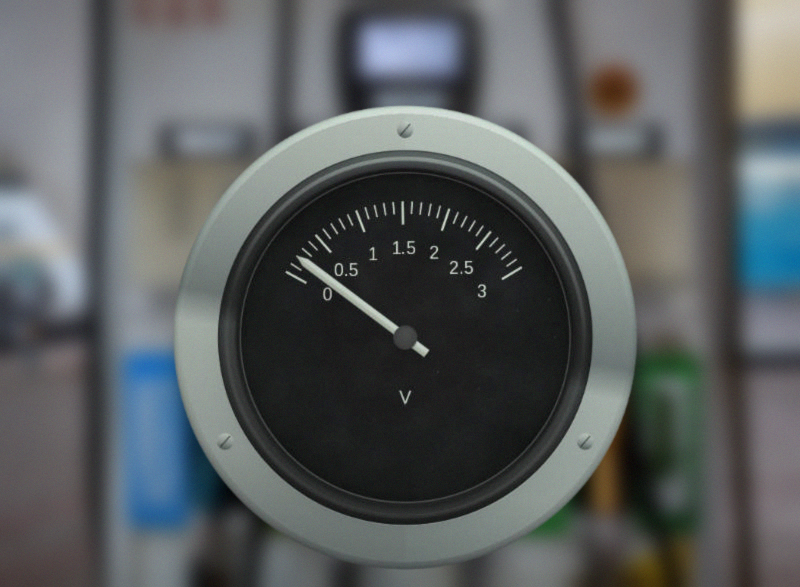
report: 0.2V
